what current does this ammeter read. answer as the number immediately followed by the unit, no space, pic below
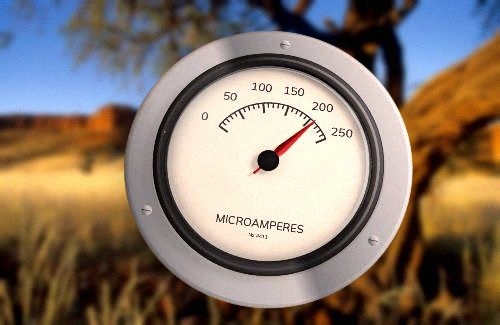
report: 210µA
